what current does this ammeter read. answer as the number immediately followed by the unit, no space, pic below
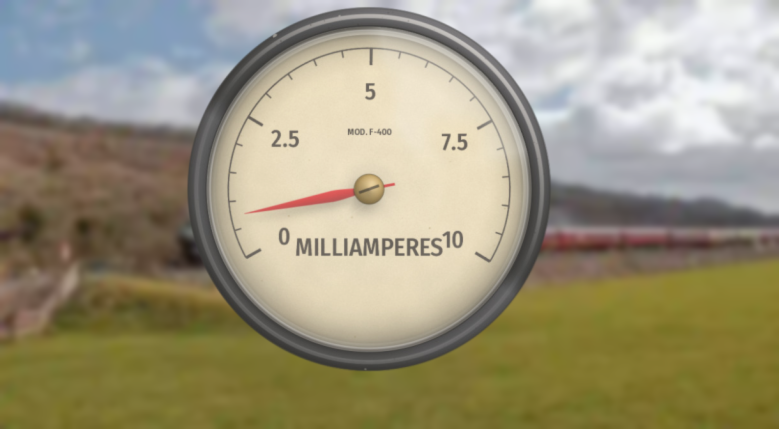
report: 0.75mA
